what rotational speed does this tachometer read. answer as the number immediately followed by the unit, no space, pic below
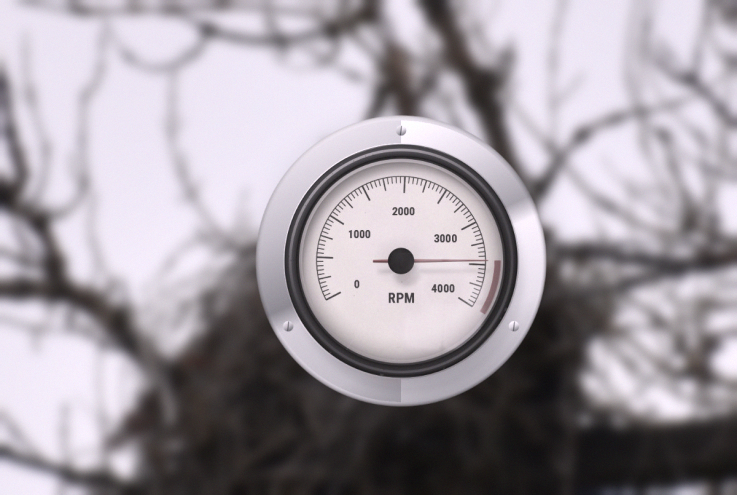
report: 3450rpm
